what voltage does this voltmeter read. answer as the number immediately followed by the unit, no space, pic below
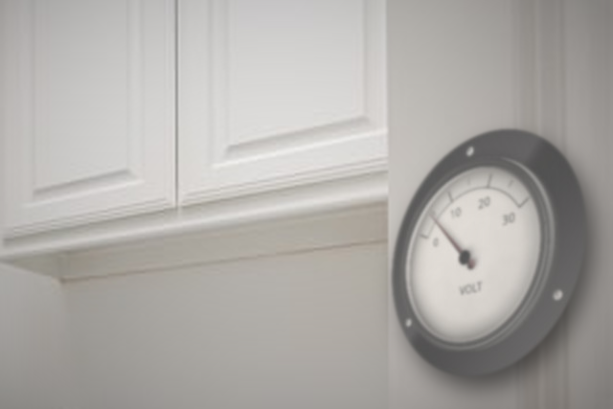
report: 5V
